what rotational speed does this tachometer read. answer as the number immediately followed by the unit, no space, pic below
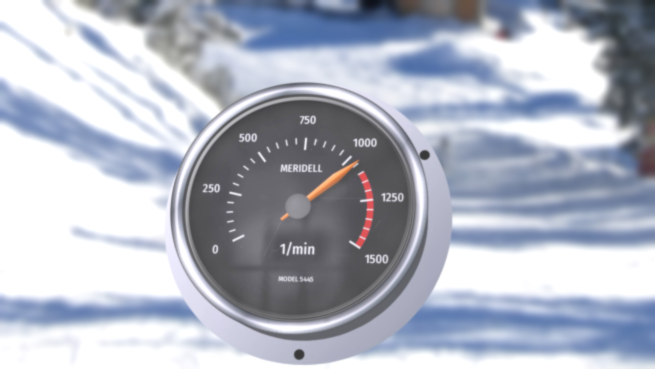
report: 1050rpm
